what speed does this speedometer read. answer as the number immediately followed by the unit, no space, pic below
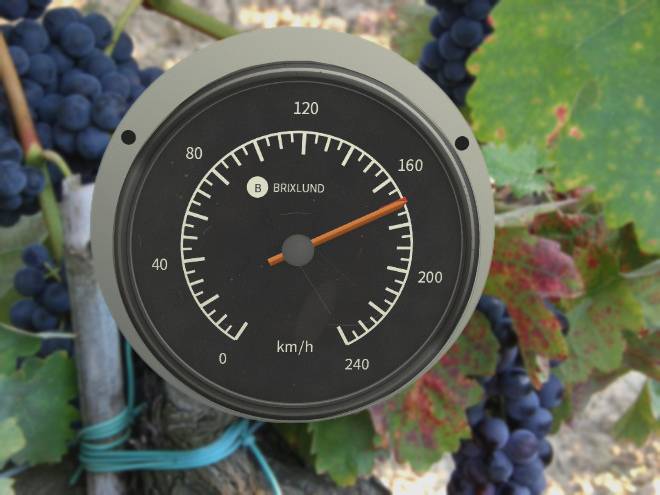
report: 170km/h
